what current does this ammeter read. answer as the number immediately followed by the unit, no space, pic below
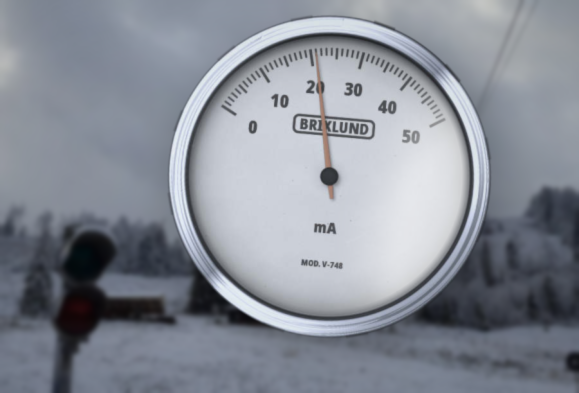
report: 21mA
